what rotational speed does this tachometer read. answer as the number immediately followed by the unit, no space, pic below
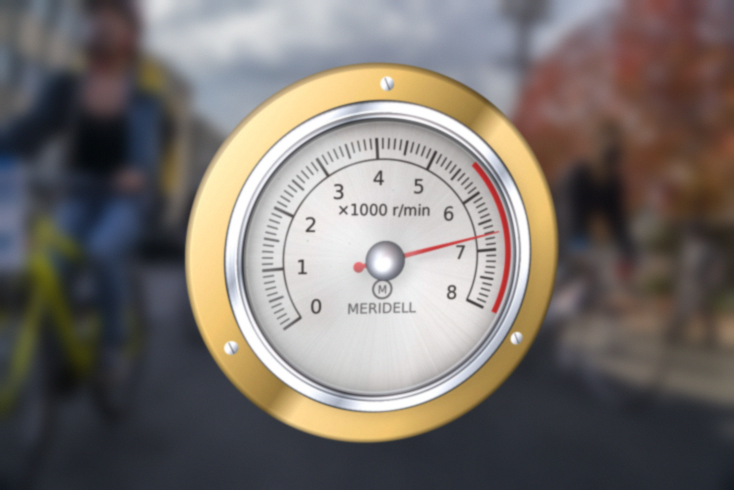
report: 6700rpm
